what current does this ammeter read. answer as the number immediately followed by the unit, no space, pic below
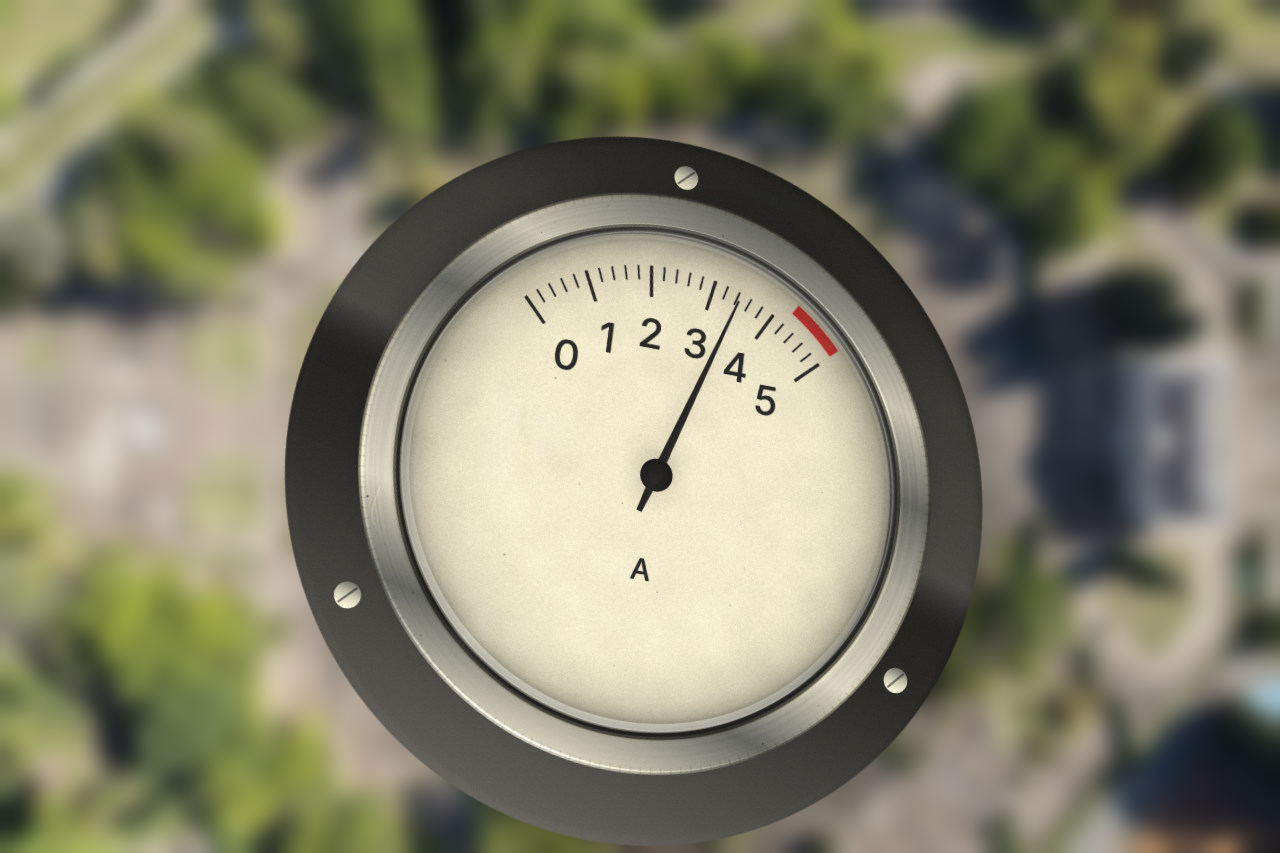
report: 3.4A
